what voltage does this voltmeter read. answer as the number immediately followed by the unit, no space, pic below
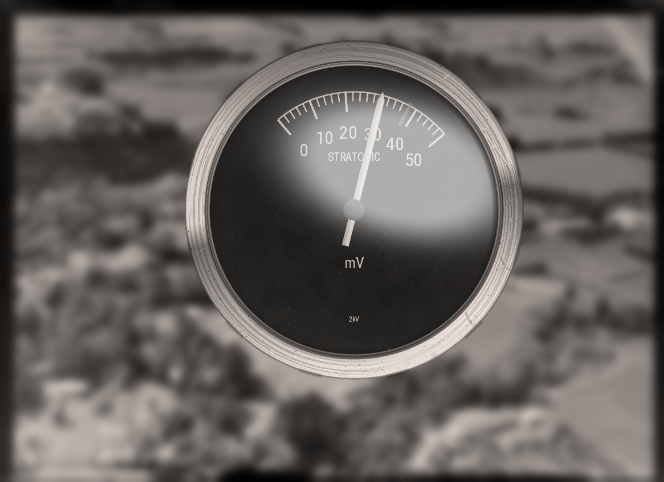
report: 30mV
